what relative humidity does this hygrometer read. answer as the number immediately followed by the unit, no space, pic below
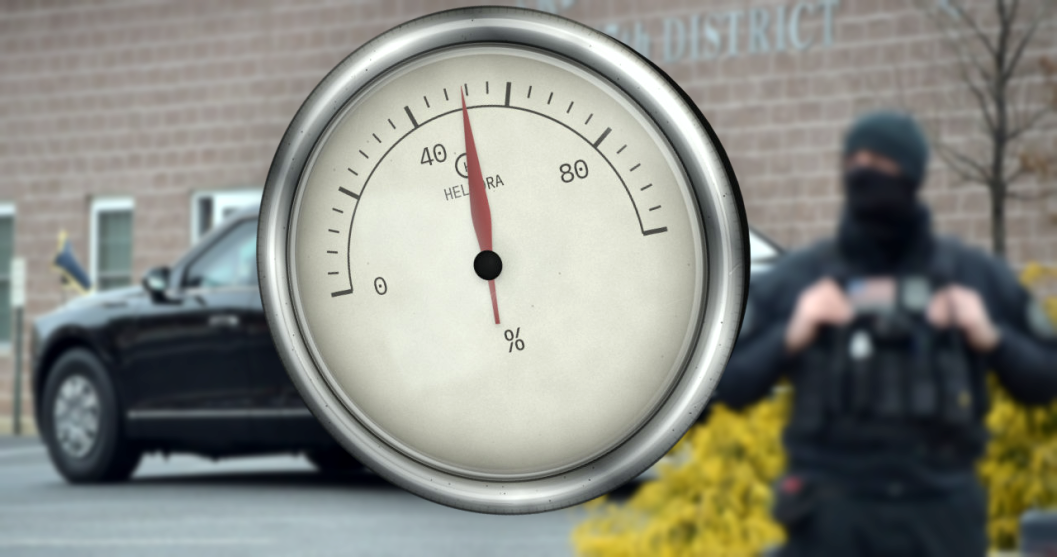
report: 52%
